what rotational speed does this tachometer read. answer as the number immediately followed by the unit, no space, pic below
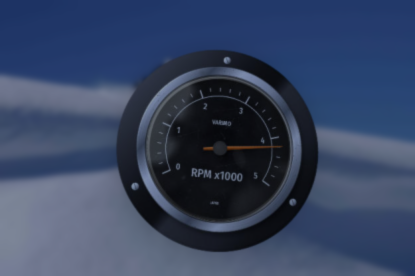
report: 4200rpm
